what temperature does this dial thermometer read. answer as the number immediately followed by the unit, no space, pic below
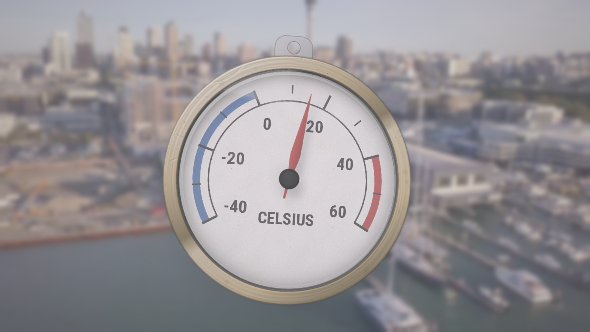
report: 15°C
